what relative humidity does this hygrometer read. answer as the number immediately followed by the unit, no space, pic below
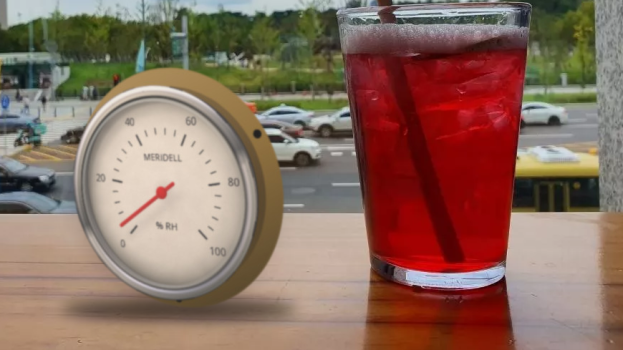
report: 4%
